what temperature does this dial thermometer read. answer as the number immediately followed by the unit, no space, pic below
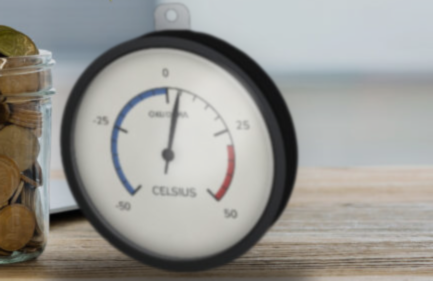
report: 5°C
